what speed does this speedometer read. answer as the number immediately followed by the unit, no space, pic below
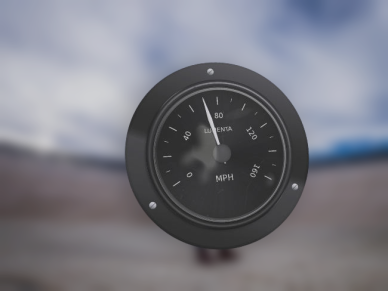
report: 70mph
